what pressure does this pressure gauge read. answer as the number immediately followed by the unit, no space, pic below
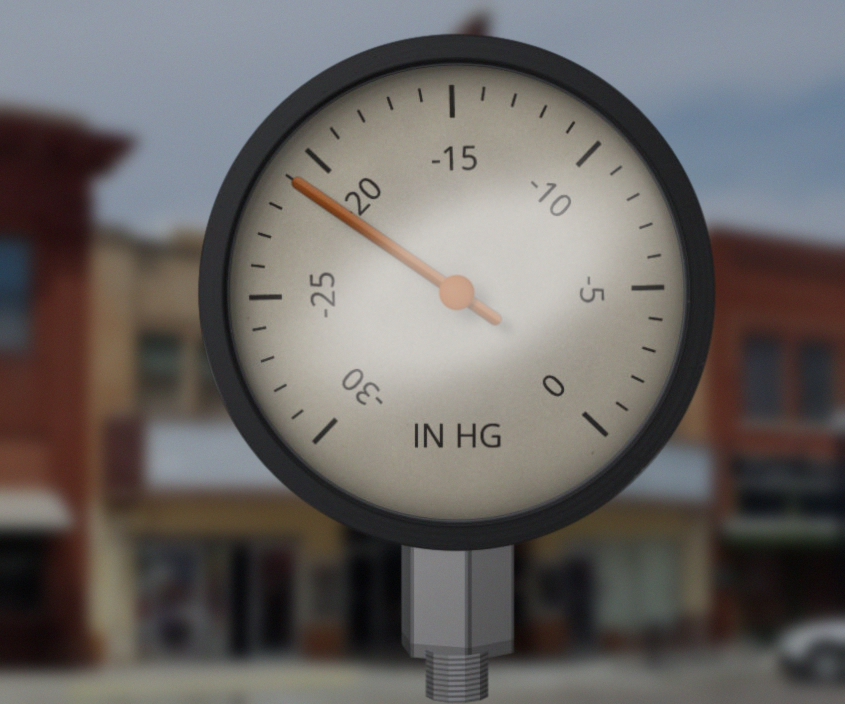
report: -21inHg
